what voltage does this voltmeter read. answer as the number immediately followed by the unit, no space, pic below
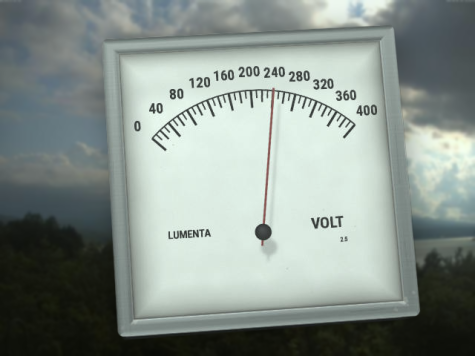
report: 240V
